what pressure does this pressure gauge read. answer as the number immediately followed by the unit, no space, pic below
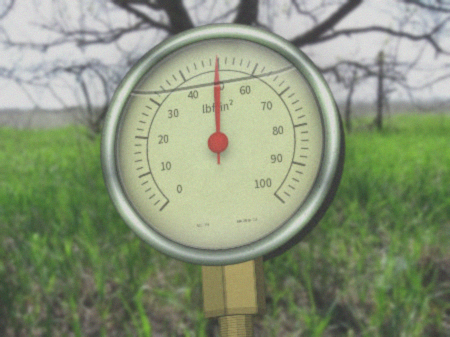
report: 50psi
